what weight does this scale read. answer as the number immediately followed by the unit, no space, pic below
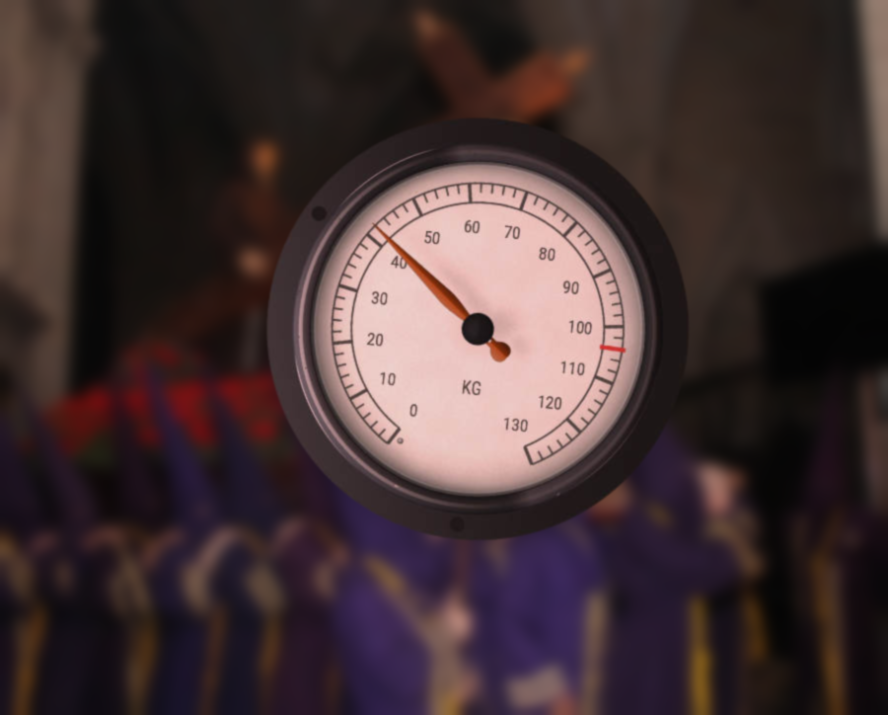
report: 42kg
